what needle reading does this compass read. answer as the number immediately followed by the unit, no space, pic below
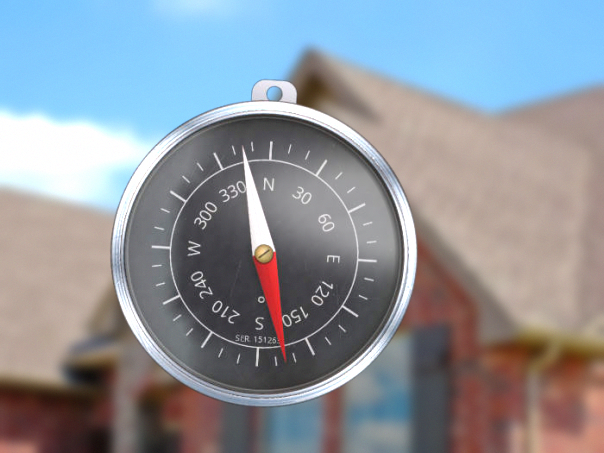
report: 165°
